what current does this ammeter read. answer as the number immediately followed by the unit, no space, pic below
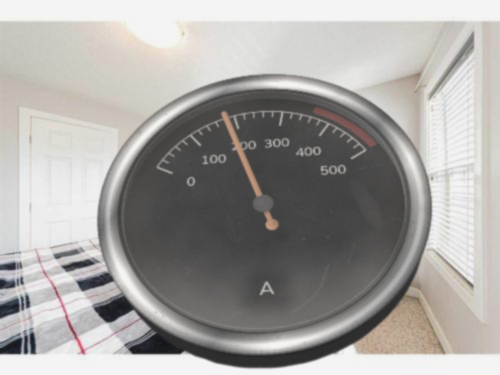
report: 180A
